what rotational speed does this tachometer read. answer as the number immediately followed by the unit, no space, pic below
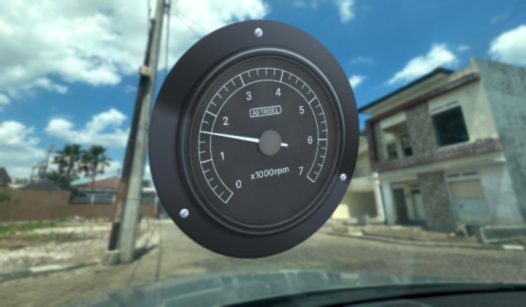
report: 1600rpm
